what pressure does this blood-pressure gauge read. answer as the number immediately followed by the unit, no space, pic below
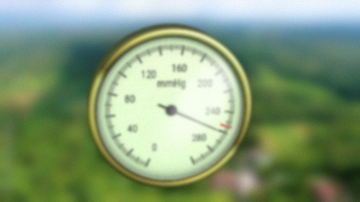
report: 260mmHg
